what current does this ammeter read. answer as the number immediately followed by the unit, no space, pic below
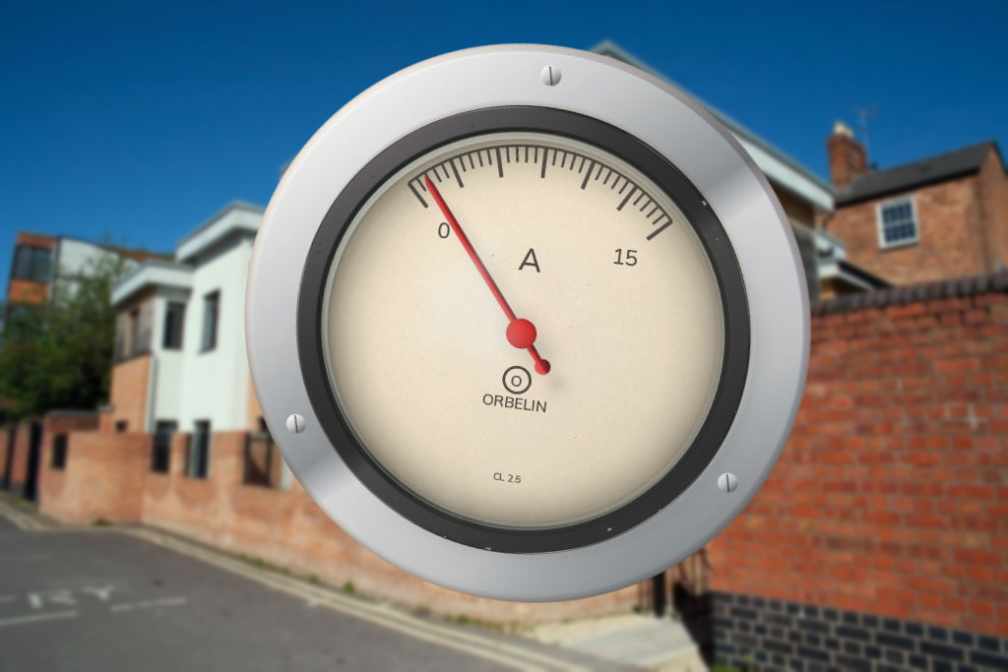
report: 1A
